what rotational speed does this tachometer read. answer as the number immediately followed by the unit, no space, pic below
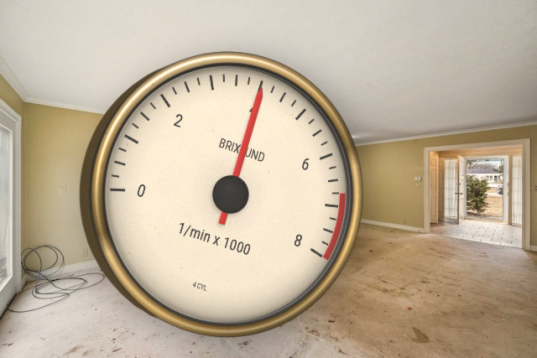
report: 4000rpm
